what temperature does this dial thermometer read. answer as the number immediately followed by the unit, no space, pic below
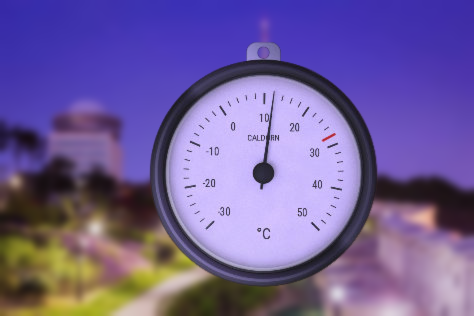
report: 12°C
